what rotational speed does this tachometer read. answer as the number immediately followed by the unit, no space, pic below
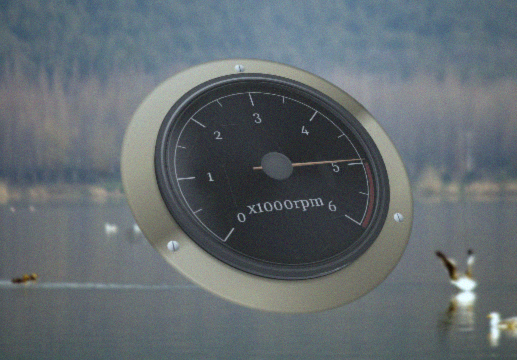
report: 5000rpm
